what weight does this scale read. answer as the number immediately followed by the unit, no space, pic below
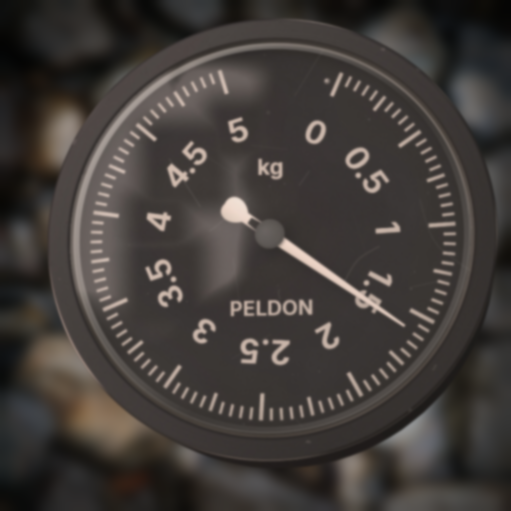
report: 1.6kg
